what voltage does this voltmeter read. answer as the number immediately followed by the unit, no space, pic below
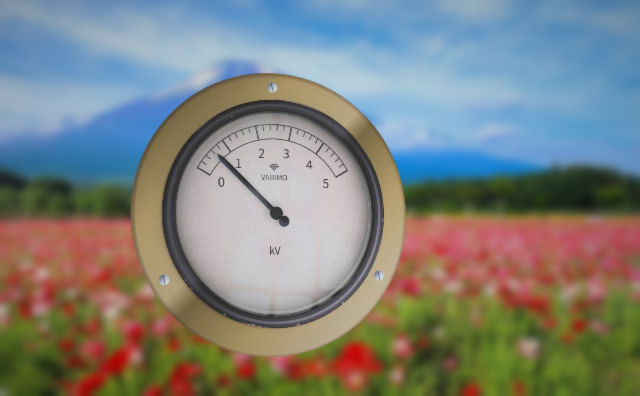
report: 0.6kV
